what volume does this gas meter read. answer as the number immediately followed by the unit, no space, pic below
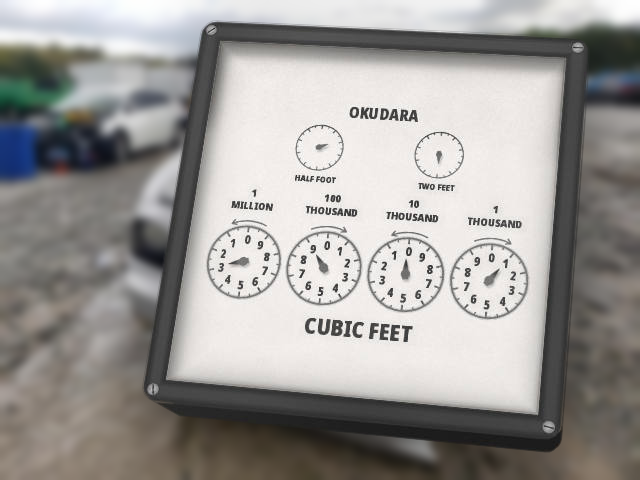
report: 290100ft³
